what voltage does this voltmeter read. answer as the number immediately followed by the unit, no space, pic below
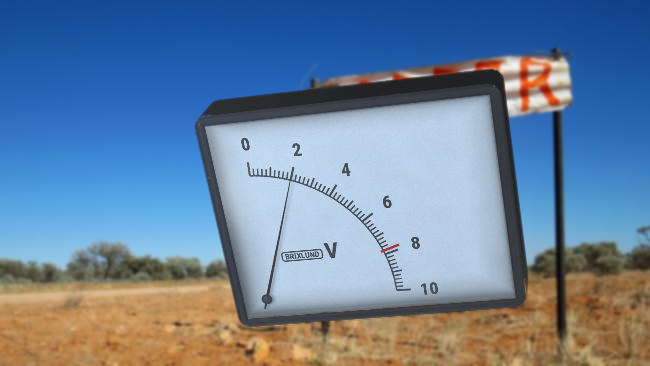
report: 2V
